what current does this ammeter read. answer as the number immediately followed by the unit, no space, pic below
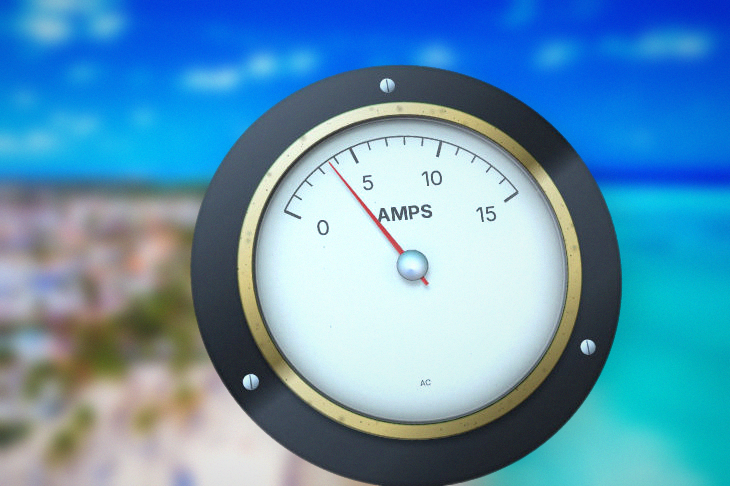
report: 3.5A
